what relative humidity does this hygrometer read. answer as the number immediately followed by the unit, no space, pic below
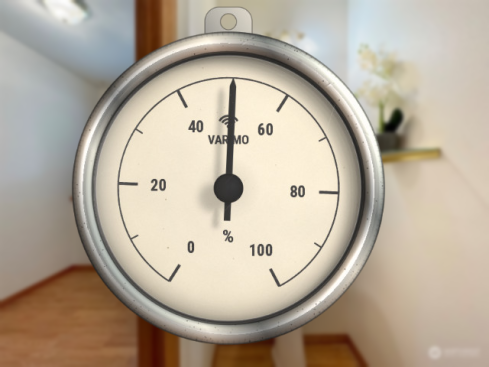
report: 50%
